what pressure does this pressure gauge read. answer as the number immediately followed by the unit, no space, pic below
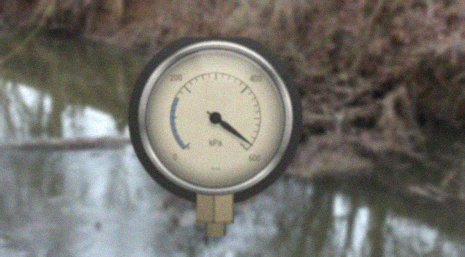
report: 580kPa
